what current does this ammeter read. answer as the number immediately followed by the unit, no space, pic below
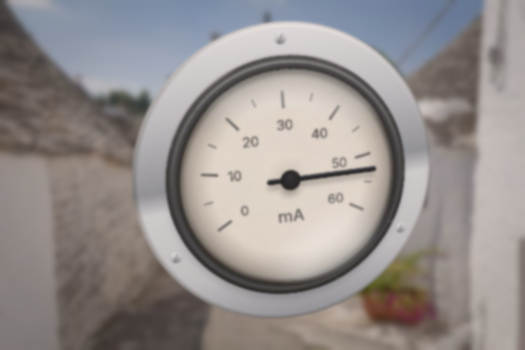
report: 52.5mA
